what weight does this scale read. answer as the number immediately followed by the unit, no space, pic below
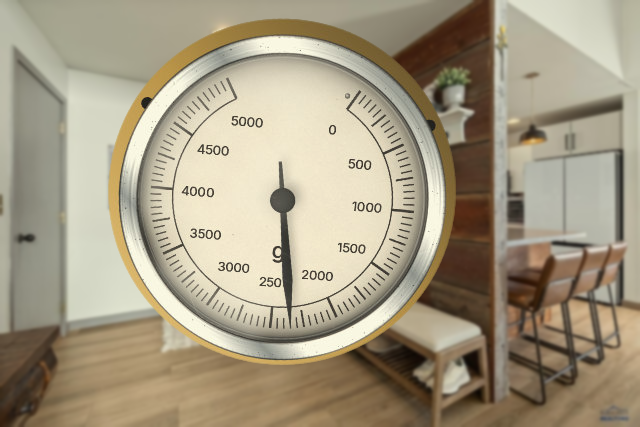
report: 2350g
